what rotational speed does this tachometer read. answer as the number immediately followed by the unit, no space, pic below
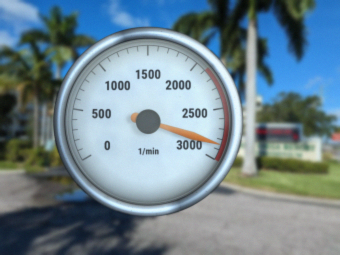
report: 2850rpm
